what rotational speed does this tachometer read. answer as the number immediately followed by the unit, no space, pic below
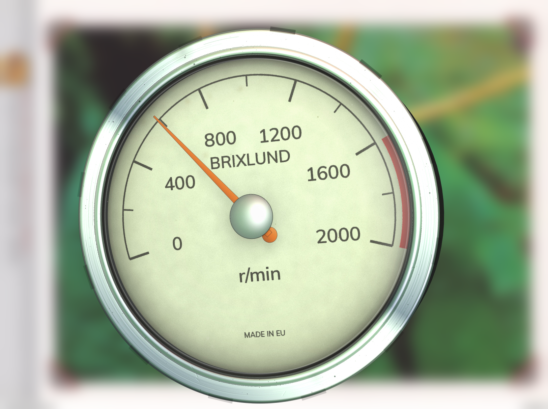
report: 600rpm
